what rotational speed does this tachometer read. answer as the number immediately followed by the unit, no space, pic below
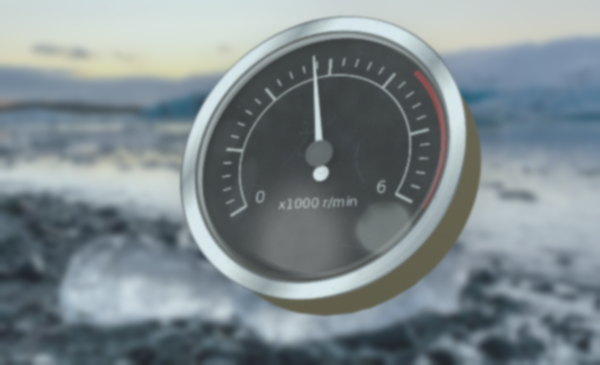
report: 2800rpm
